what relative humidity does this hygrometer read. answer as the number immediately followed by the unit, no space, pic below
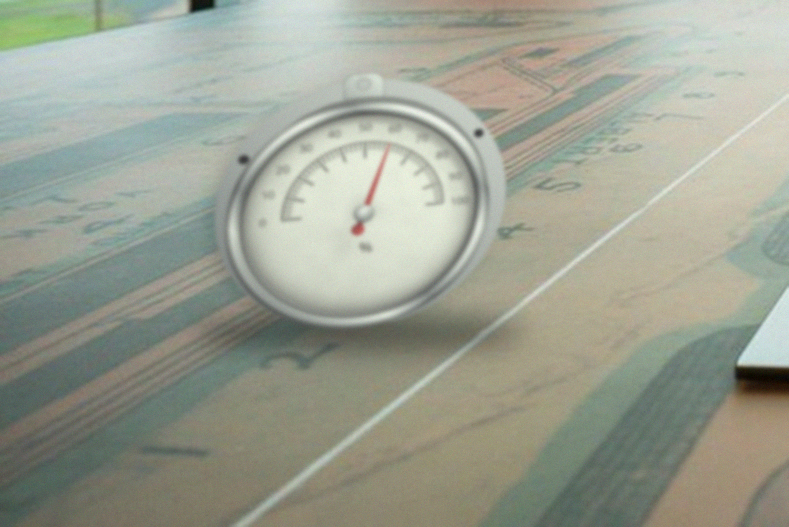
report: 60%
